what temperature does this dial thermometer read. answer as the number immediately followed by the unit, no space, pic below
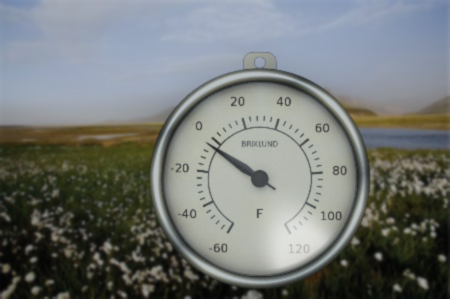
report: -4°F
